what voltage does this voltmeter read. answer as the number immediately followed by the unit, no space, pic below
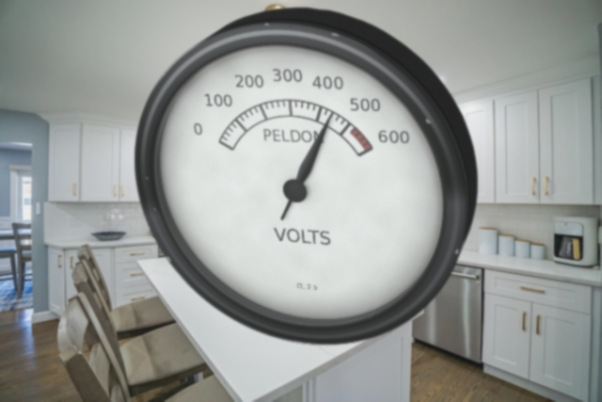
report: 440V
